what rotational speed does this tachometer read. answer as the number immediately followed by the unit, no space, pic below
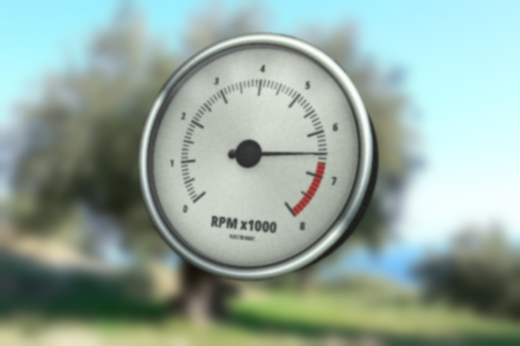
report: 6500rpm
